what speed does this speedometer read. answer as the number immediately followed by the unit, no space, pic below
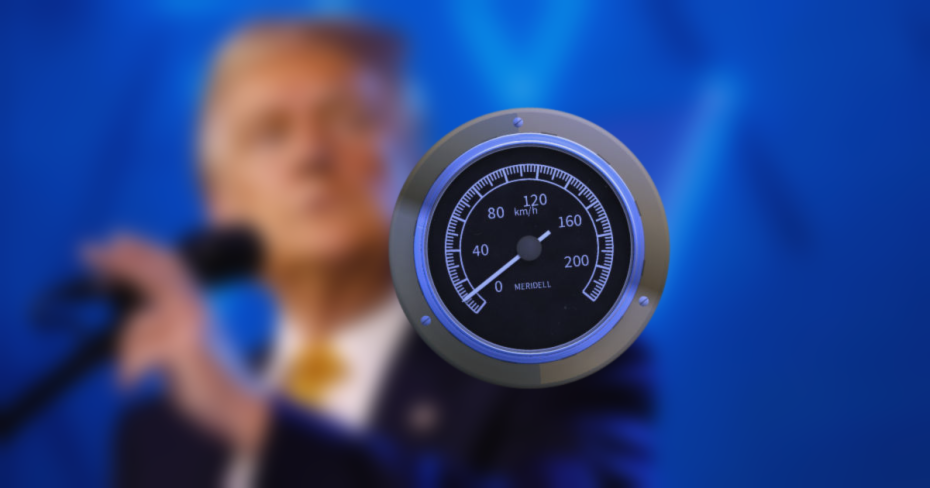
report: 10km/h
